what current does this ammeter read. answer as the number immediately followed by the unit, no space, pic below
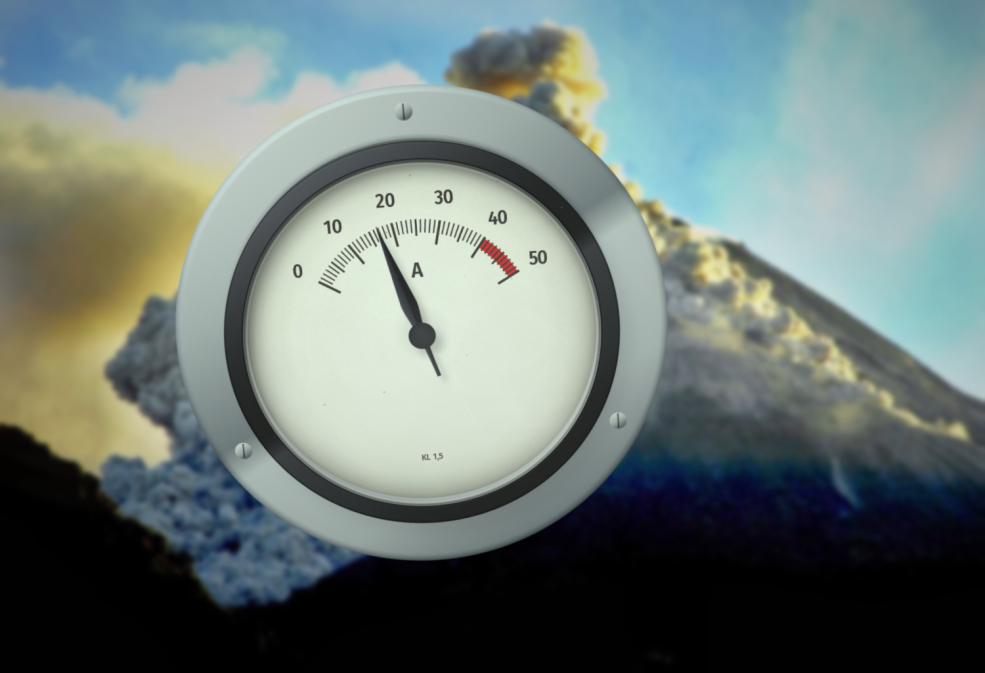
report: 17A
